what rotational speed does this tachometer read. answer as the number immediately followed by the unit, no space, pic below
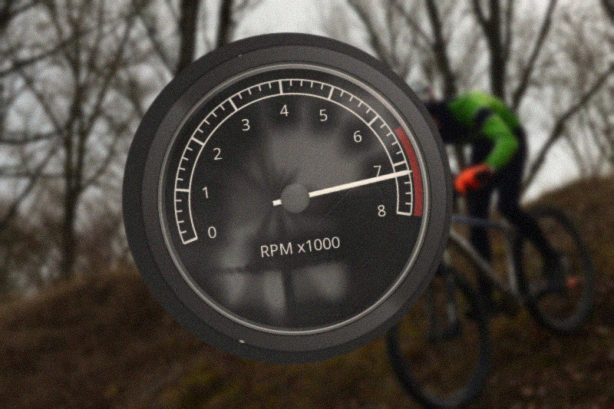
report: 7200rpm
